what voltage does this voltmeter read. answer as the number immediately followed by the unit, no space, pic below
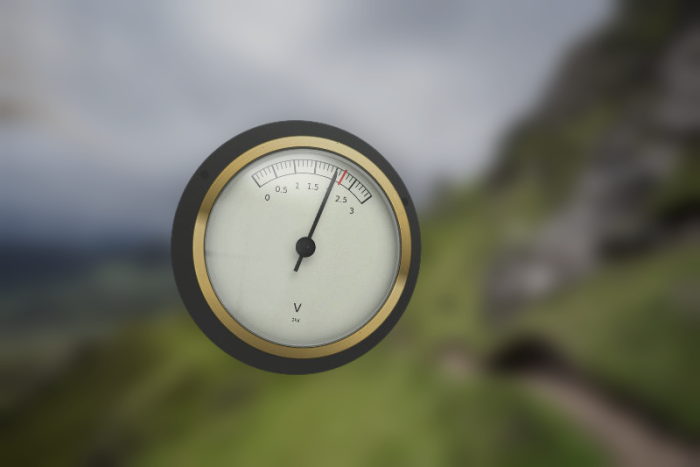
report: 2V
